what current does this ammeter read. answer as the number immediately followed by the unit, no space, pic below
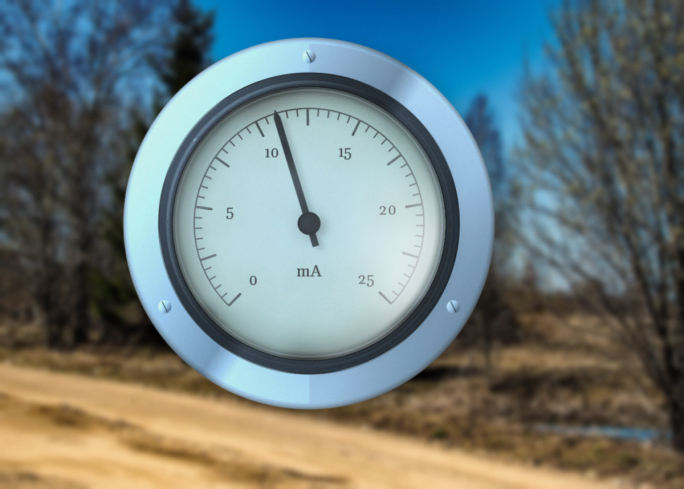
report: 11mA
